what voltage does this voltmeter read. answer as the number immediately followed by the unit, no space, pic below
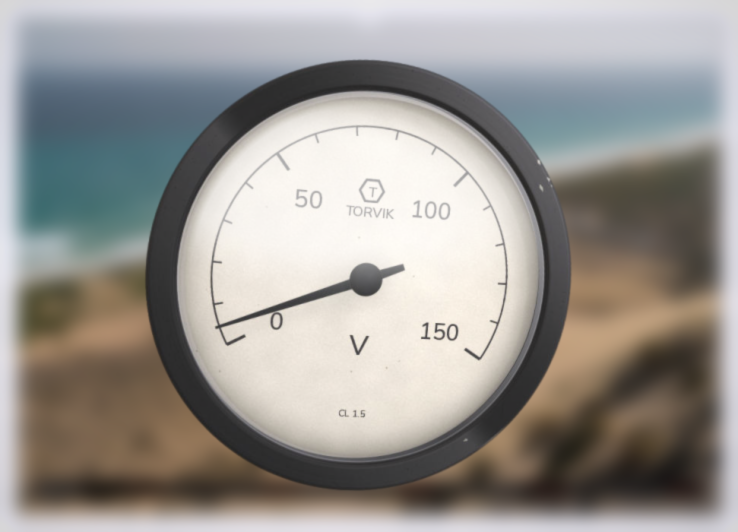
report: 5V
